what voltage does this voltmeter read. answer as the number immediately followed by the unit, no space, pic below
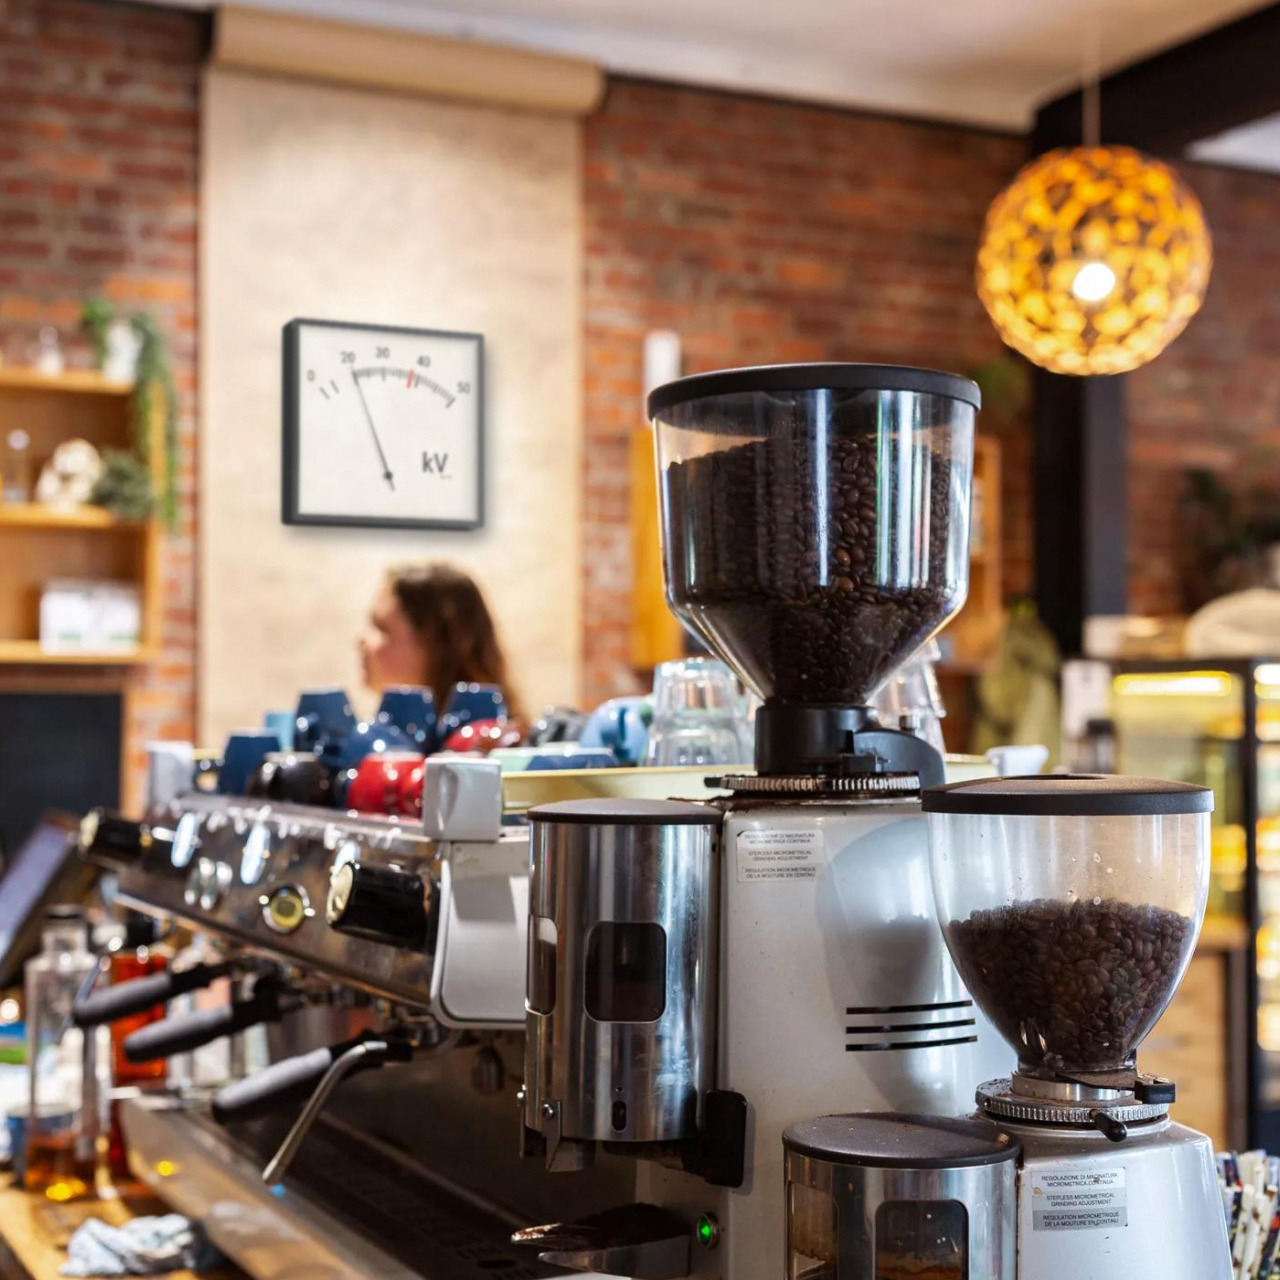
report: 20kV
